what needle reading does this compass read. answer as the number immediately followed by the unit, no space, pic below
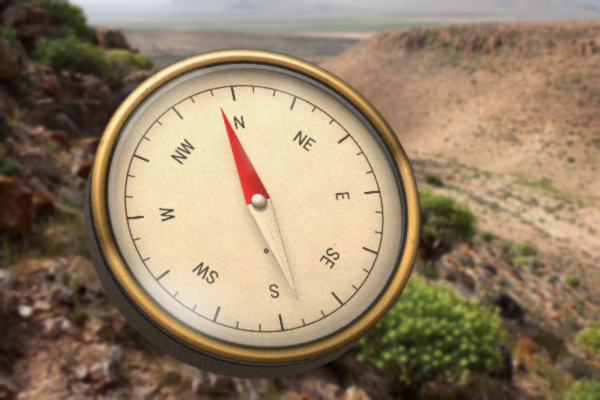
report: 350°
